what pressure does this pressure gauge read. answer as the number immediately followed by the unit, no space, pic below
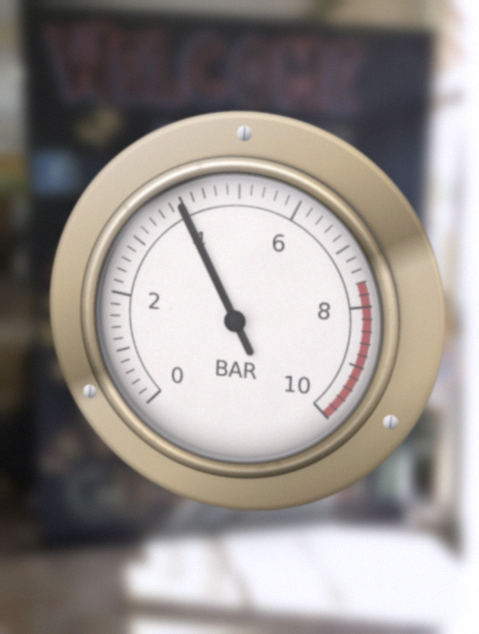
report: 4bar
